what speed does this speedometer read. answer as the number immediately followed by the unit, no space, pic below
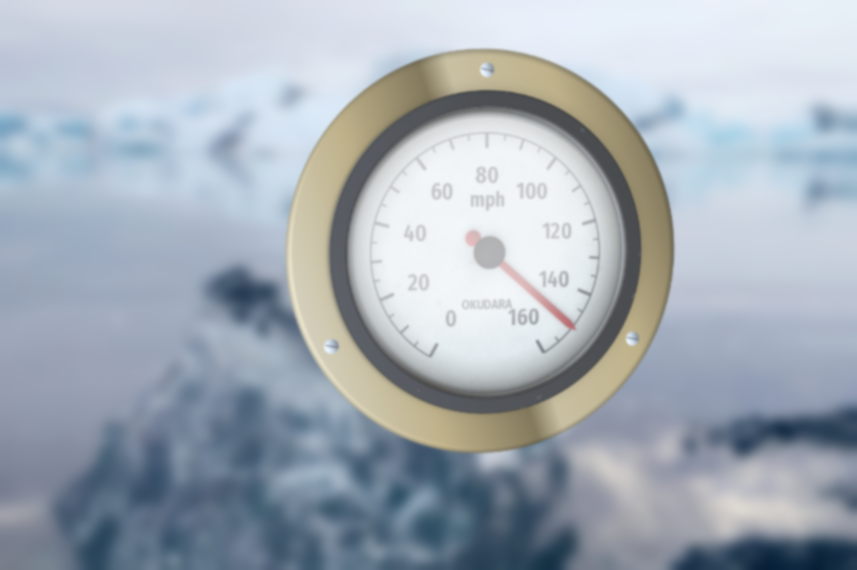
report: 150mph
